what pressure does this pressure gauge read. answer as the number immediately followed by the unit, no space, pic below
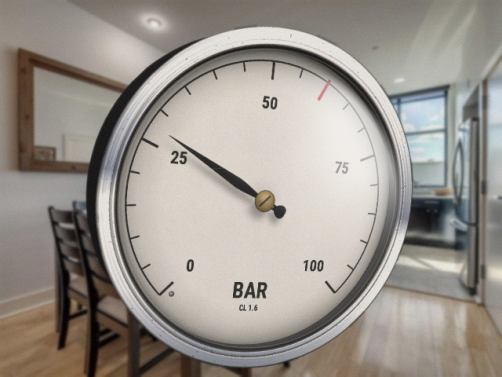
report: 27.5bar
